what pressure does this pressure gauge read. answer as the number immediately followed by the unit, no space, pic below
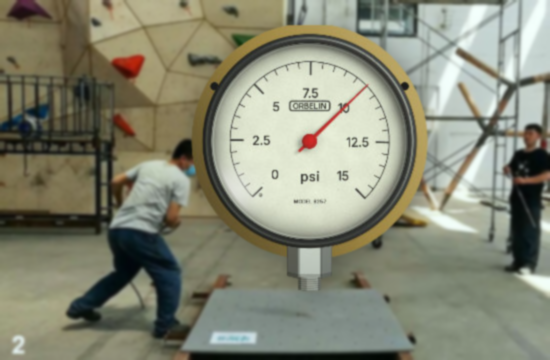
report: 10psi
